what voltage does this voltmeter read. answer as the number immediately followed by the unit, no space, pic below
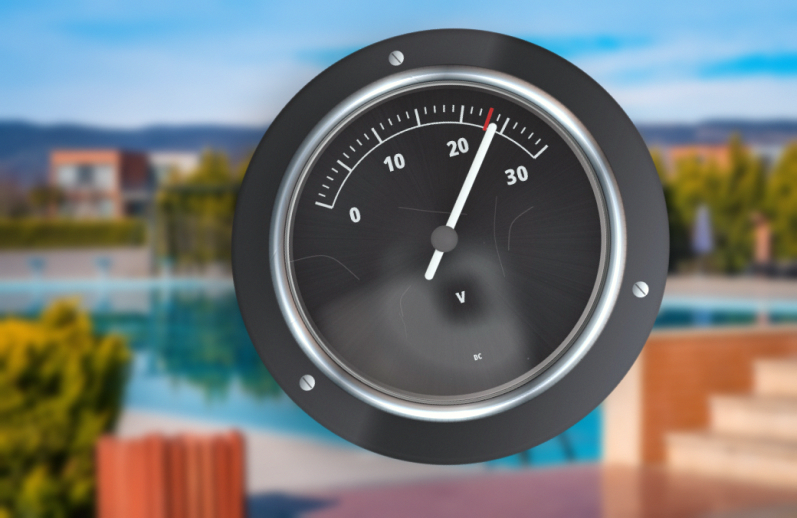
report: 24V
